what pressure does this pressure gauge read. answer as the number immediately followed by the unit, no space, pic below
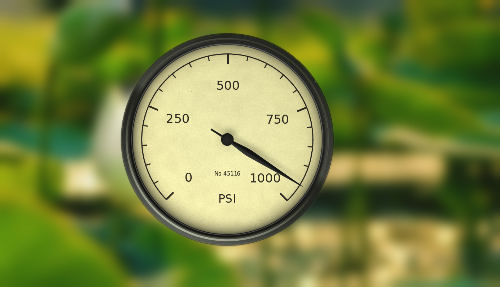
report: 950psi
